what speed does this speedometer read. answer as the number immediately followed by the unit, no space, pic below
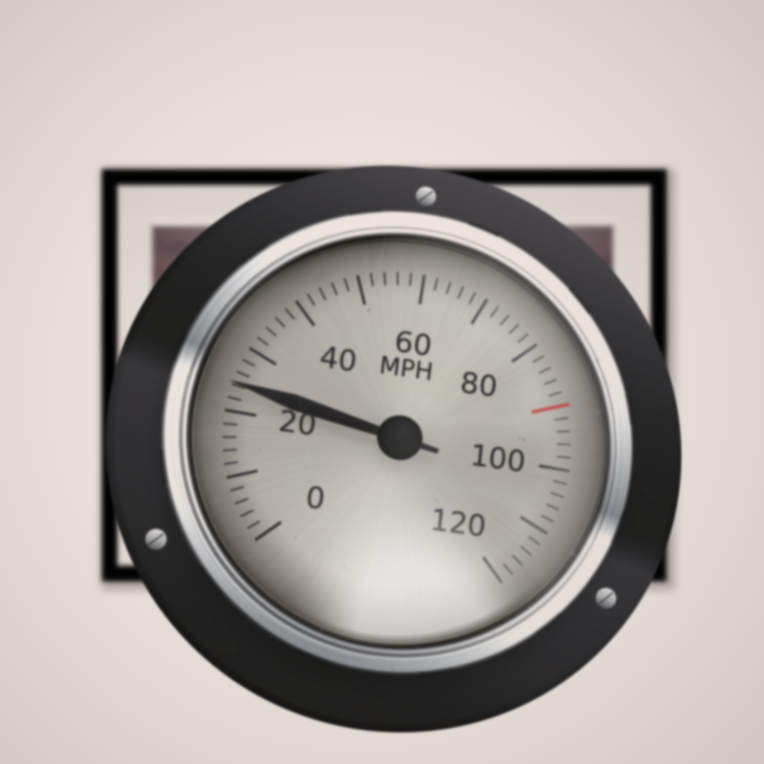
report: 24mph
